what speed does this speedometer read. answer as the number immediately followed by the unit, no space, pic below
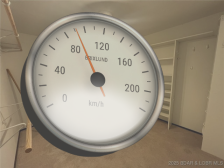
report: 90km/h
